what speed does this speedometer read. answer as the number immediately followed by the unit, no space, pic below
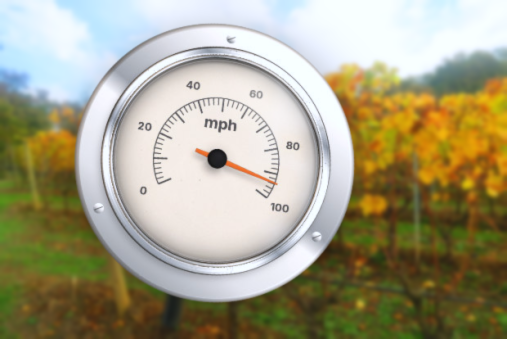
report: 94mph
